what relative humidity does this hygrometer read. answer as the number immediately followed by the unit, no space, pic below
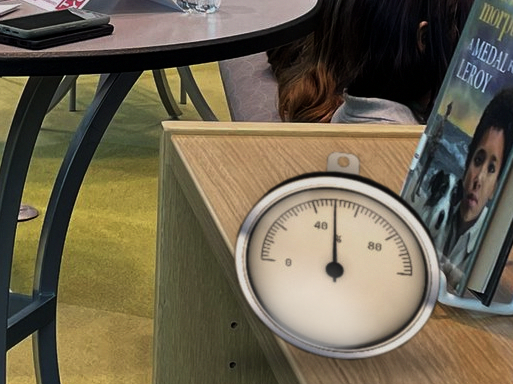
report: 50%
